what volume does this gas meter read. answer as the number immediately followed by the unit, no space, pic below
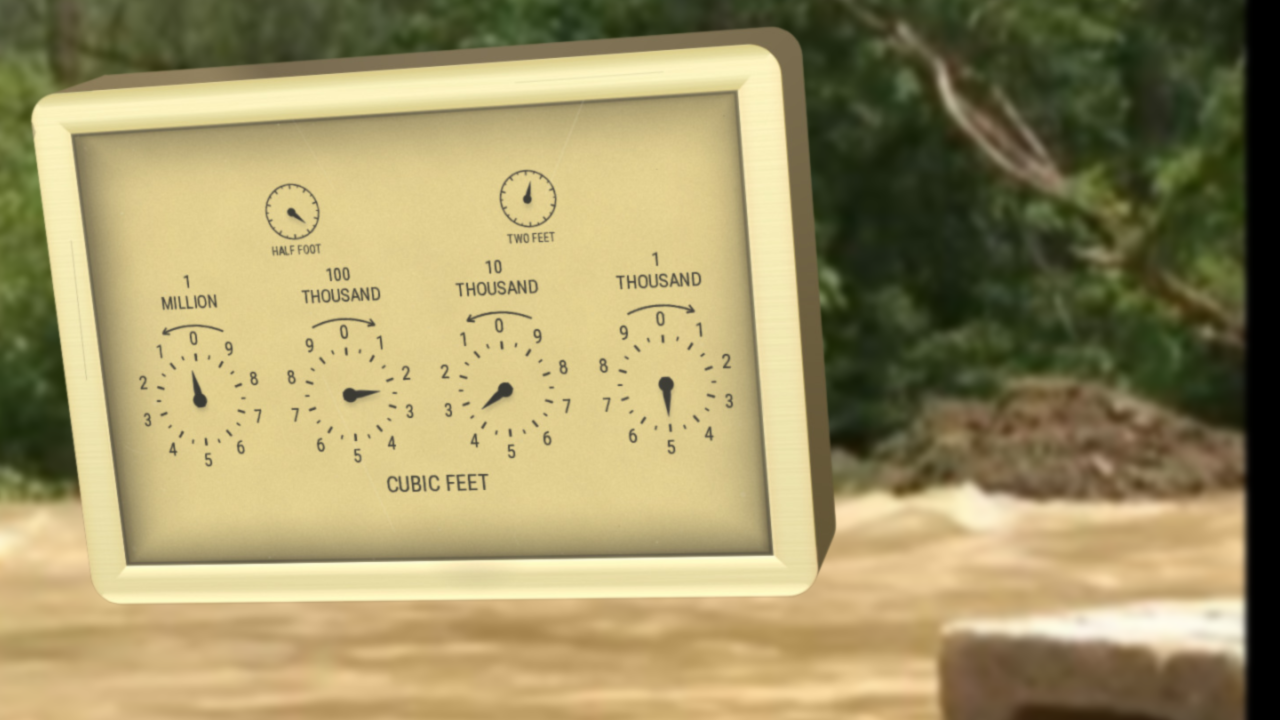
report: 23500ft³
